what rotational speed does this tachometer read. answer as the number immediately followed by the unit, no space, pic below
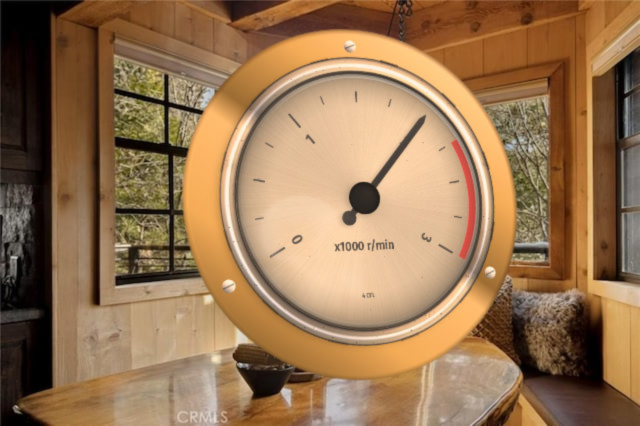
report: 2000rpm
